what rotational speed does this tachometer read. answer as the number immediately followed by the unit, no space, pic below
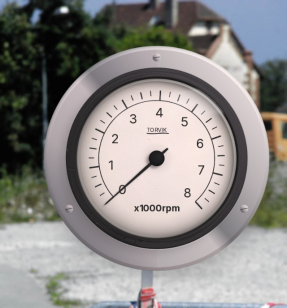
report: 0rpm
